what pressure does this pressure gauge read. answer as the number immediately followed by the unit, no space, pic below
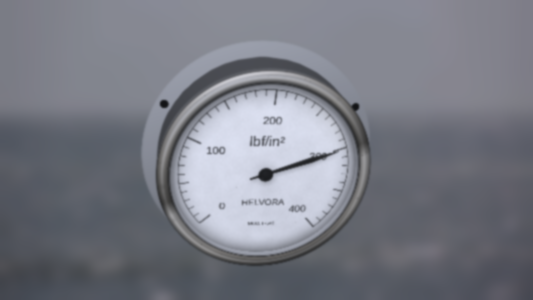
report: 300psi
